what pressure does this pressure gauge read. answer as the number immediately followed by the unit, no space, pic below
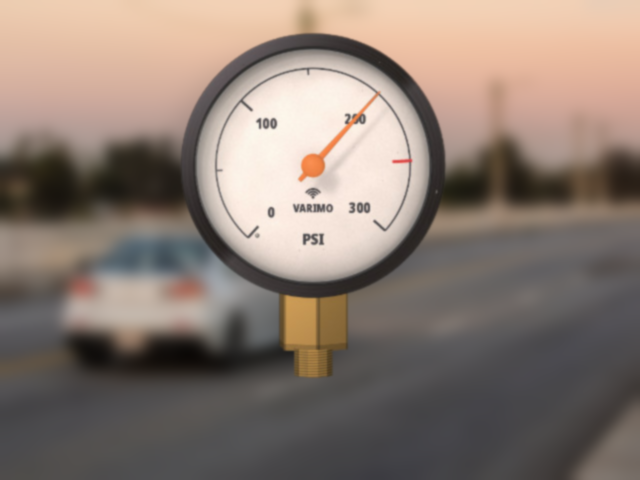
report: 200psi
